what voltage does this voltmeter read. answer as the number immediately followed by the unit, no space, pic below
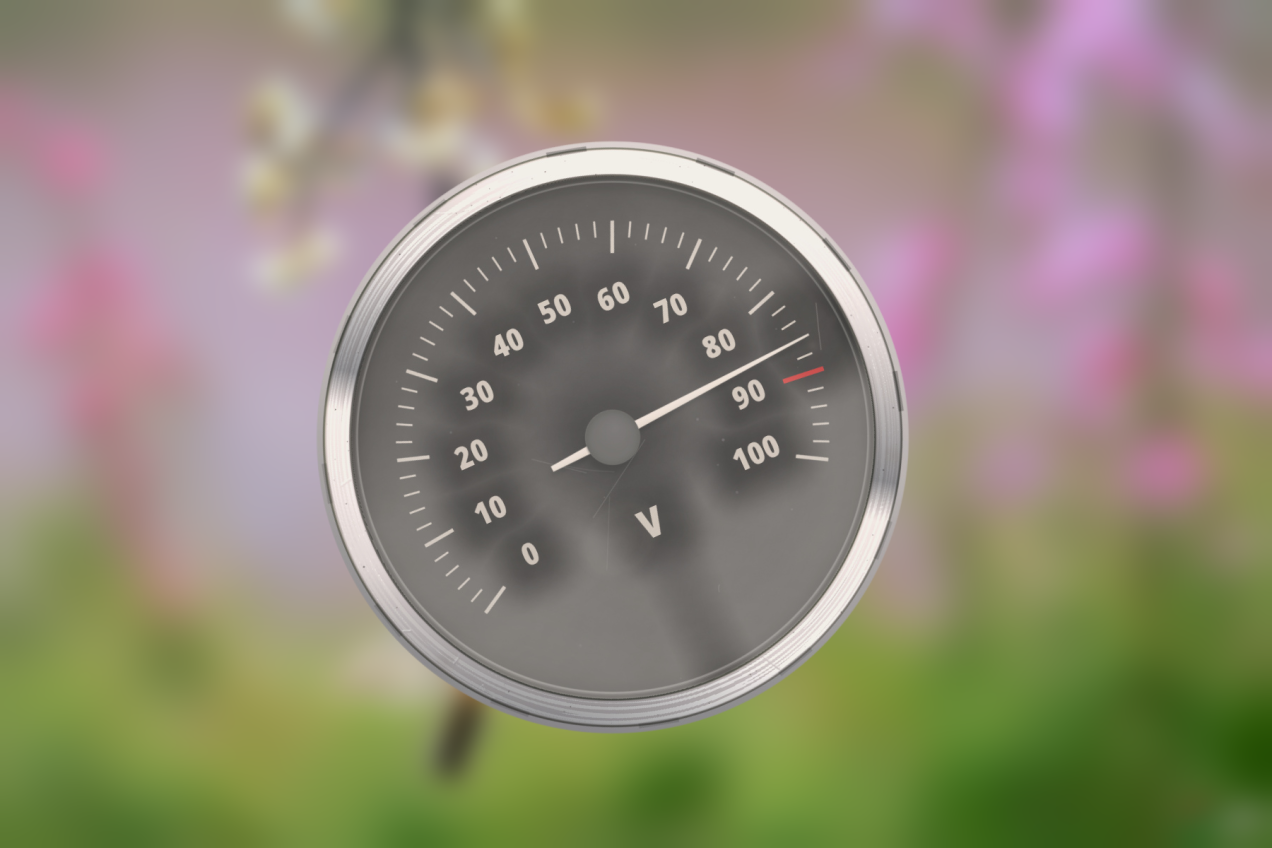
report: 86V
